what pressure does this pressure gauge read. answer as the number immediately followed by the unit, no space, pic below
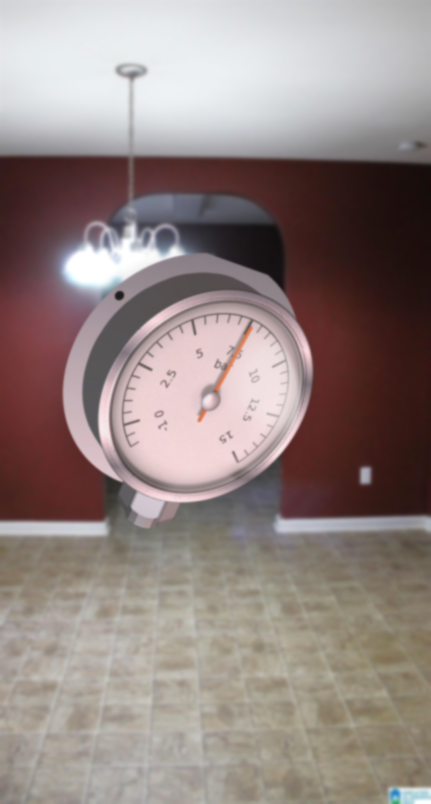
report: 7.5bar
